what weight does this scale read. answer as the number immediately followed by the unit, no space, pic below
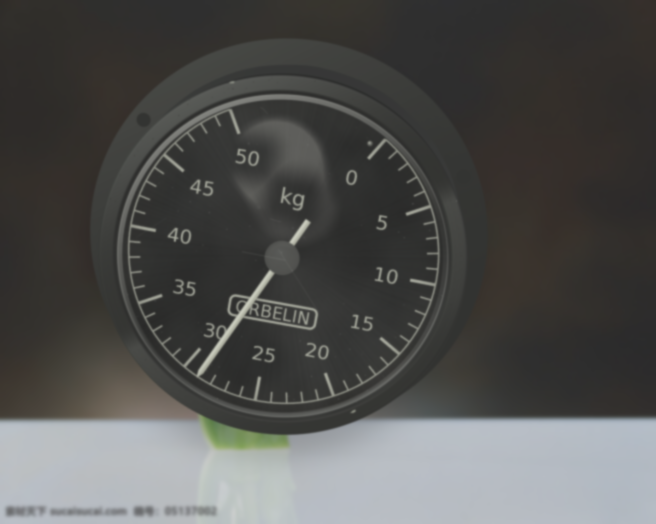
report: 29kg
